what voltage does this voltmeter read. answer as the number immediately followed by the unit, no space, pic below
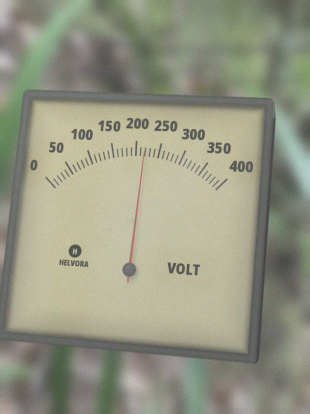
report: 220V
